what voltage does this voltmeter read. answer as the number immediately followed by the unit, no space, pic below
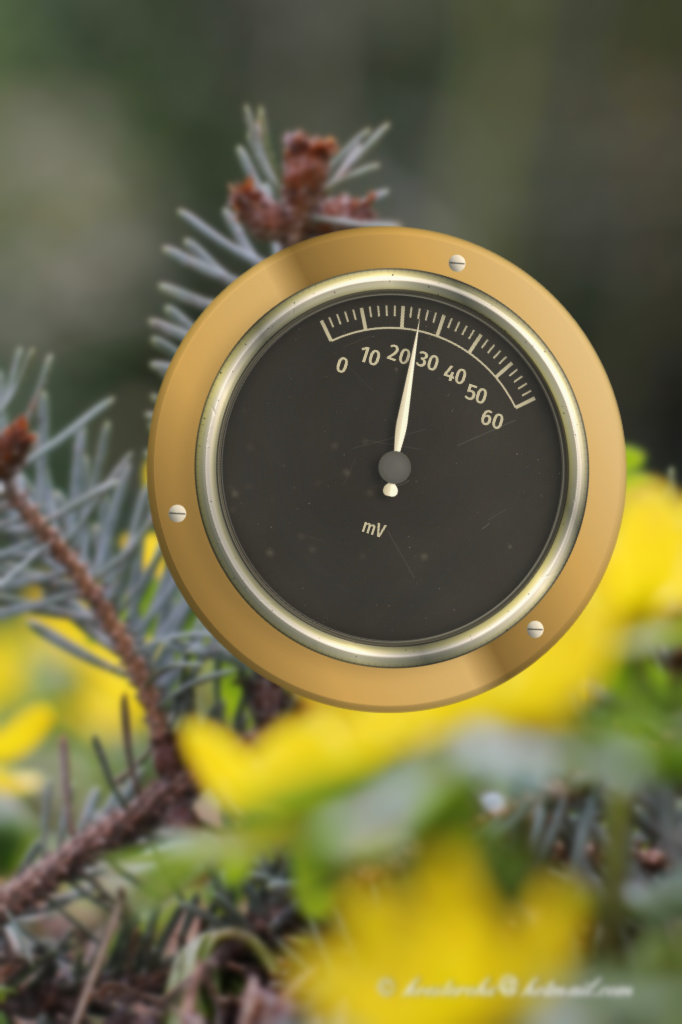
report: 24mV
